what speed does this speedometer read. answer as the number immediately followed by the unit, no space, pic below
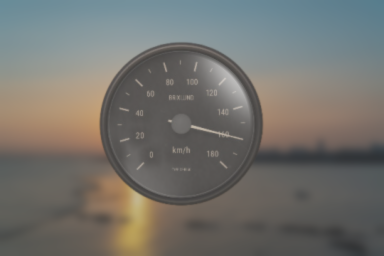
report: 160km/h
